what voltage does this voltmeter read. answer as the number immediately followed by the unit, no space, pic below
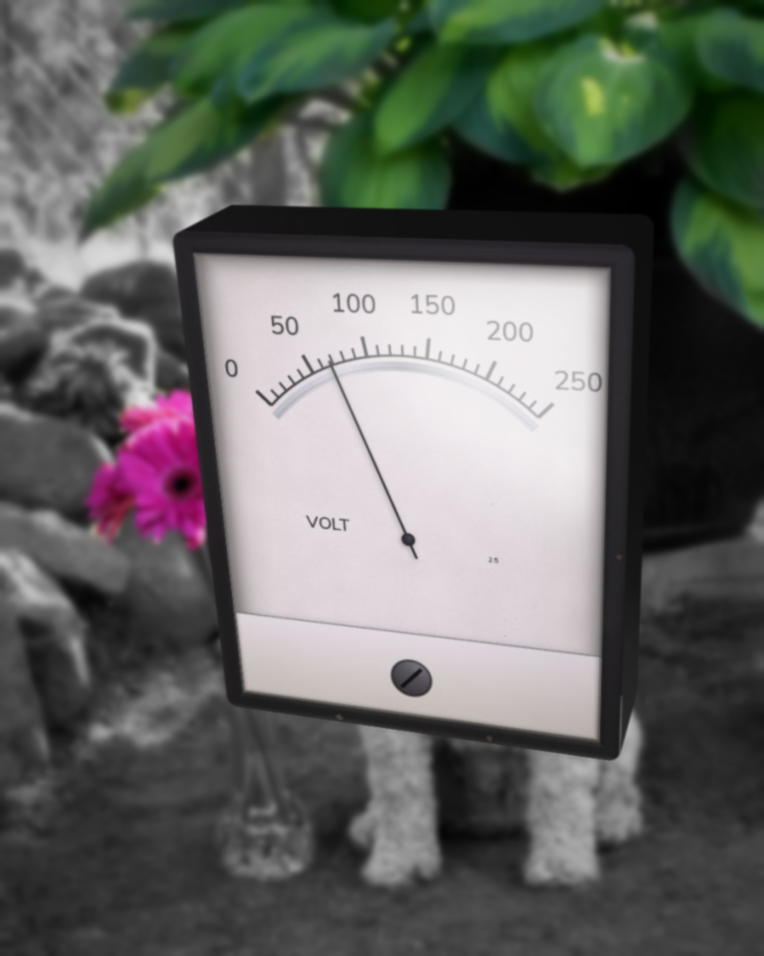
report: 70V
